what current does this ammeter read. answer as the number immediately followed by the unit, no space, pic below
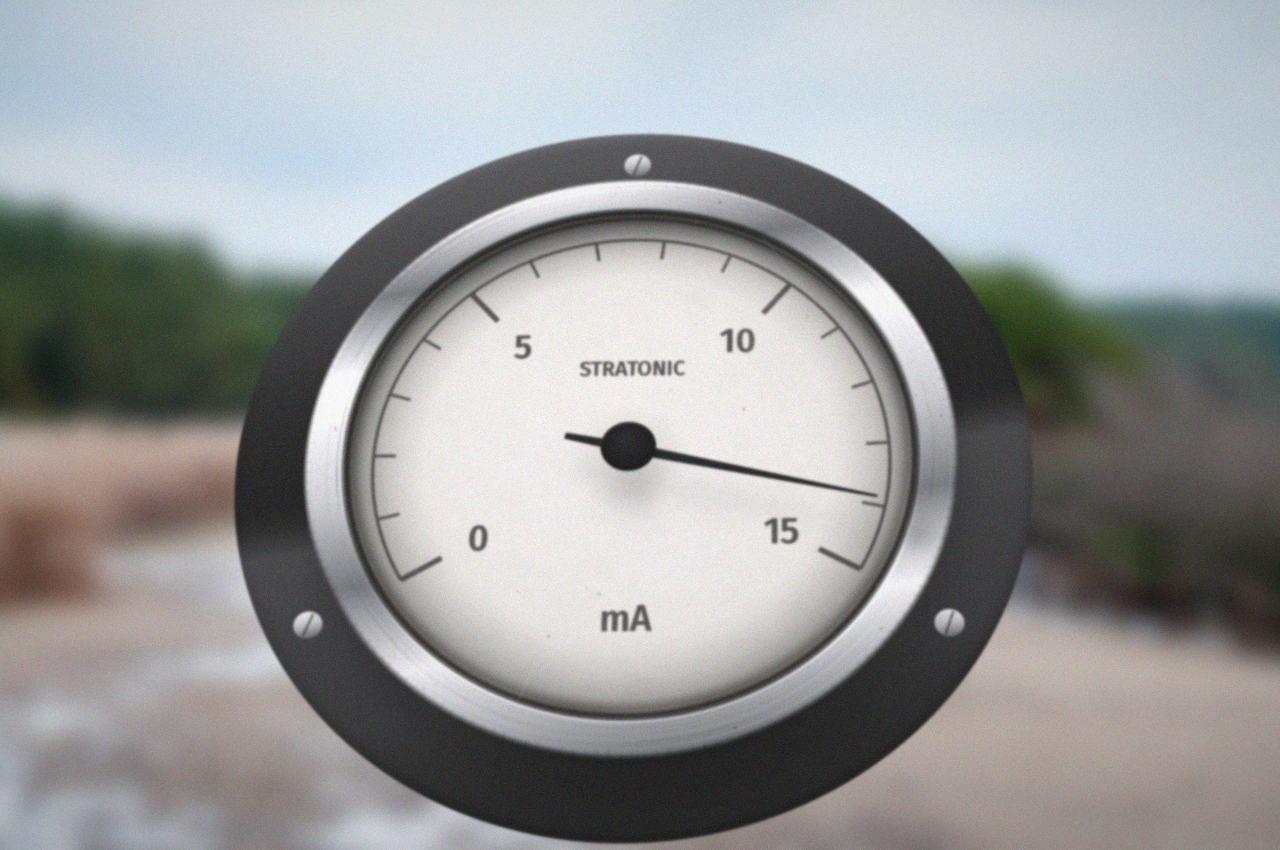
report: 14mA
